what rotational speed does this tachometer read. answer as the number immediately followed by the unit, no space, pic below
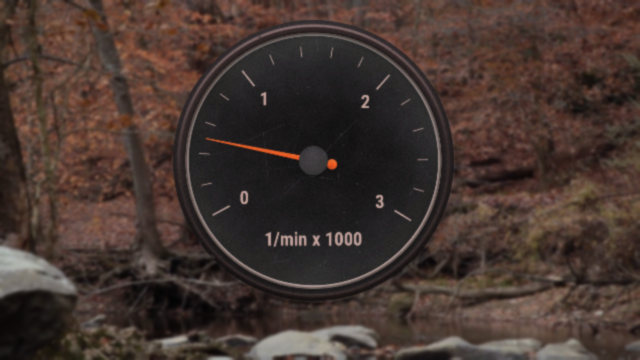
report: 500rpm
